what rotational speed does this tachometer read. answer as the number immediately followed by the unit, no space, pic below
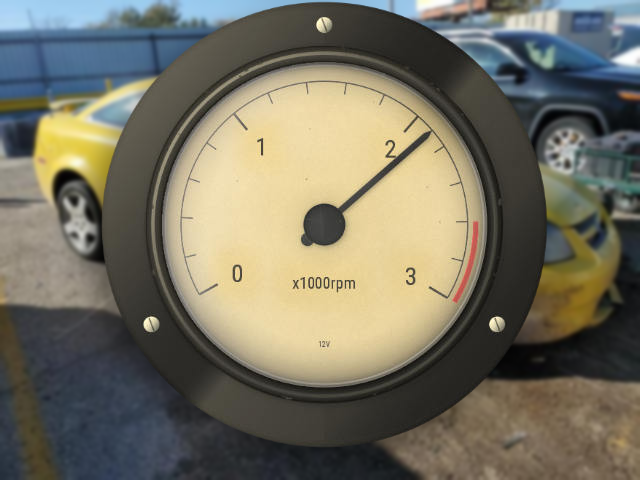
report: 2100rpm
